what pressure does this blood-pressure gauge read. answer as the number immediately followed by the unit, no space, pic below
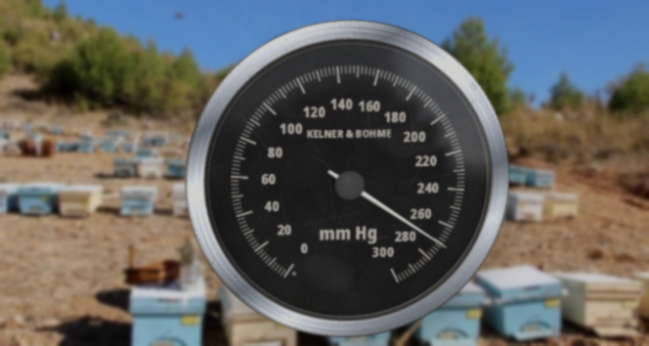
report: 270mmHg
